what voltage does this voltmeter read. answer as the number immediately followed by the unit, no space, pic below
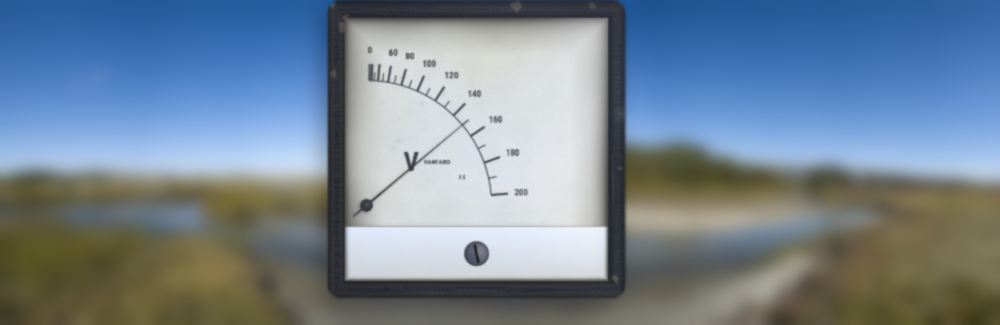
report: 150V
